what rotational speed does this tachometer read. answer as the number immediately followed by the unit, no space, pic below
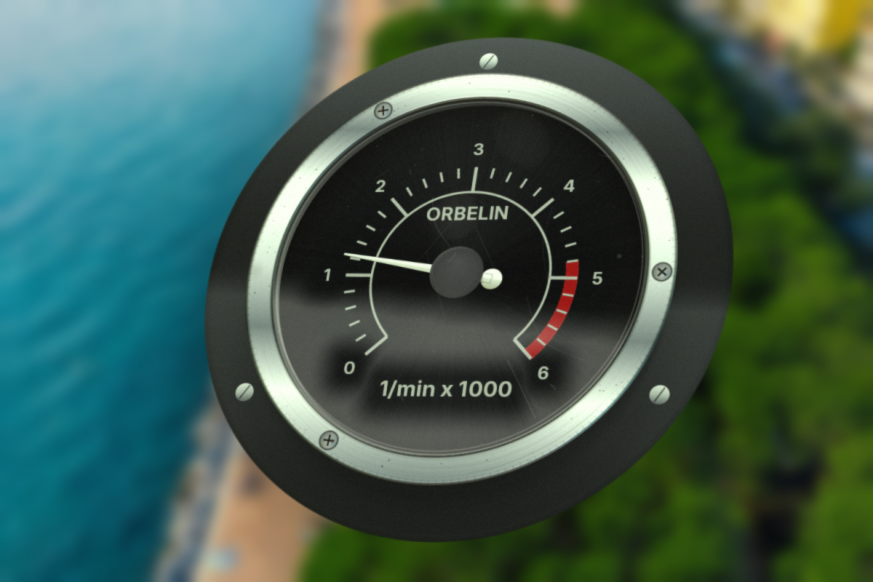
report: 1200rpm
